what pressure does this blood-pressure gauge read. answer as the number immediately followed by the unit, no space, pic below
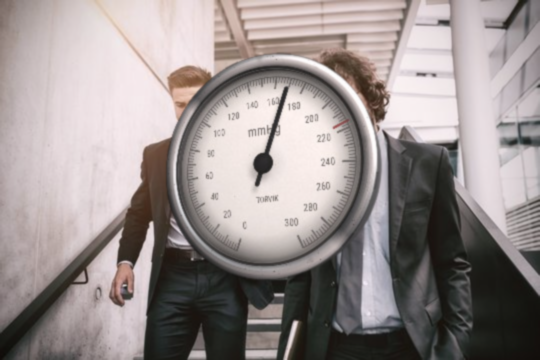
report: 170mmHg
